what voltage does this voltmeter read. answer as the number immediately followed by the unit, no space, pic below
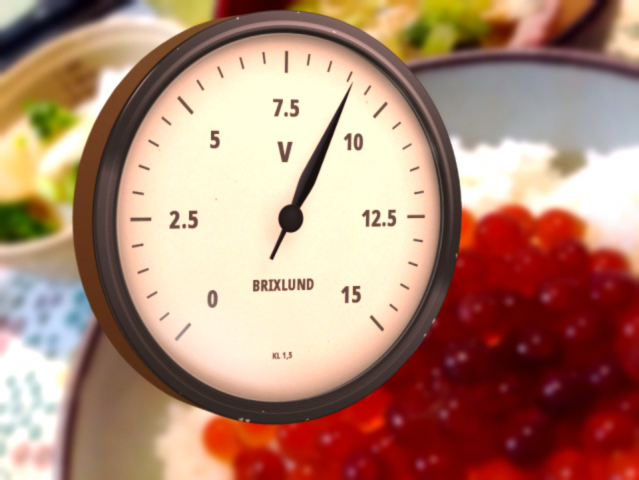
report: 9V
